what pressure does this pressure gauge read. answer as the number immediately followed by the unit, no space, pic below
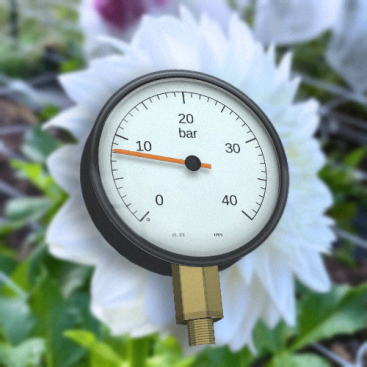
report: 8bar
